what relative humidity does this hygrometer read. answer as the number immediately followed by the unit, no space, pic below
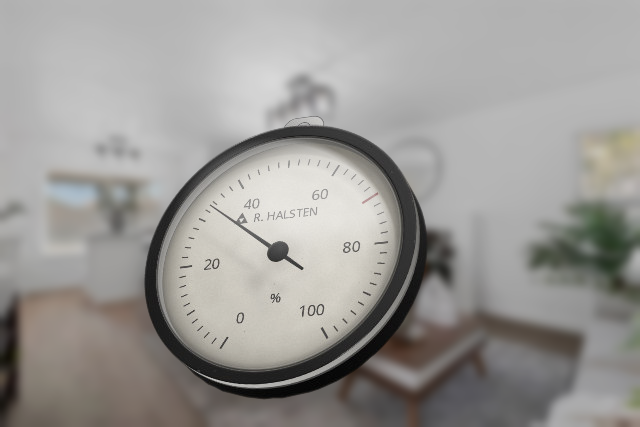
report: 33%
